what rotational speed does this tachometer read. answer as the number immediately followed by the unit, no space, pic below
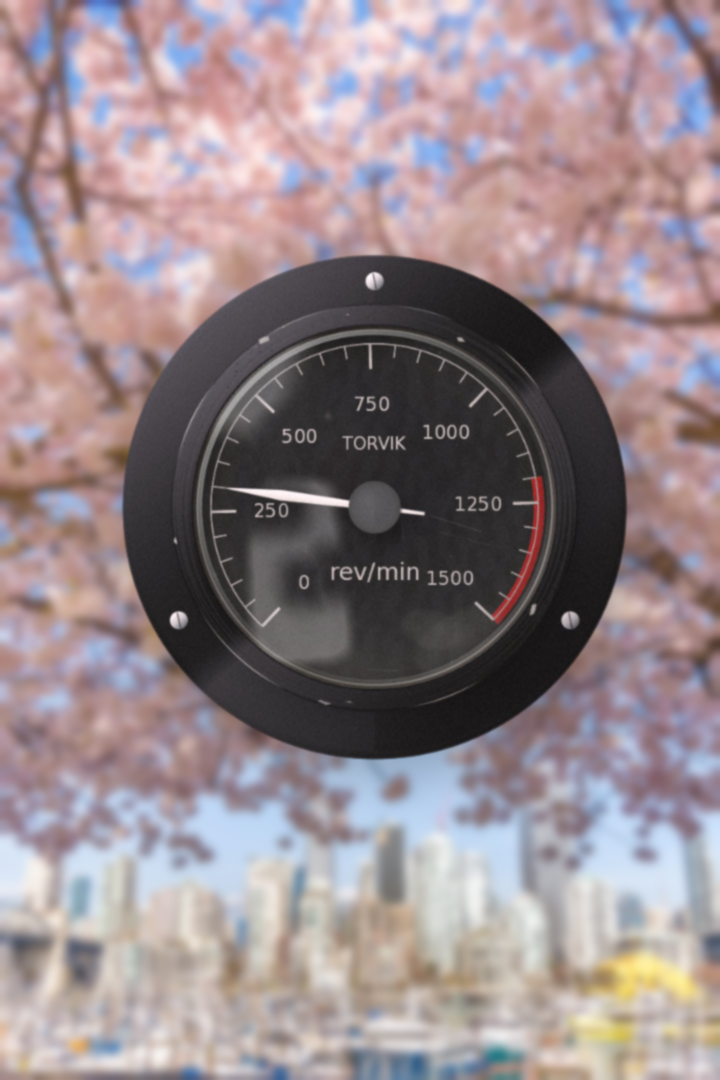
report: 300rpm
